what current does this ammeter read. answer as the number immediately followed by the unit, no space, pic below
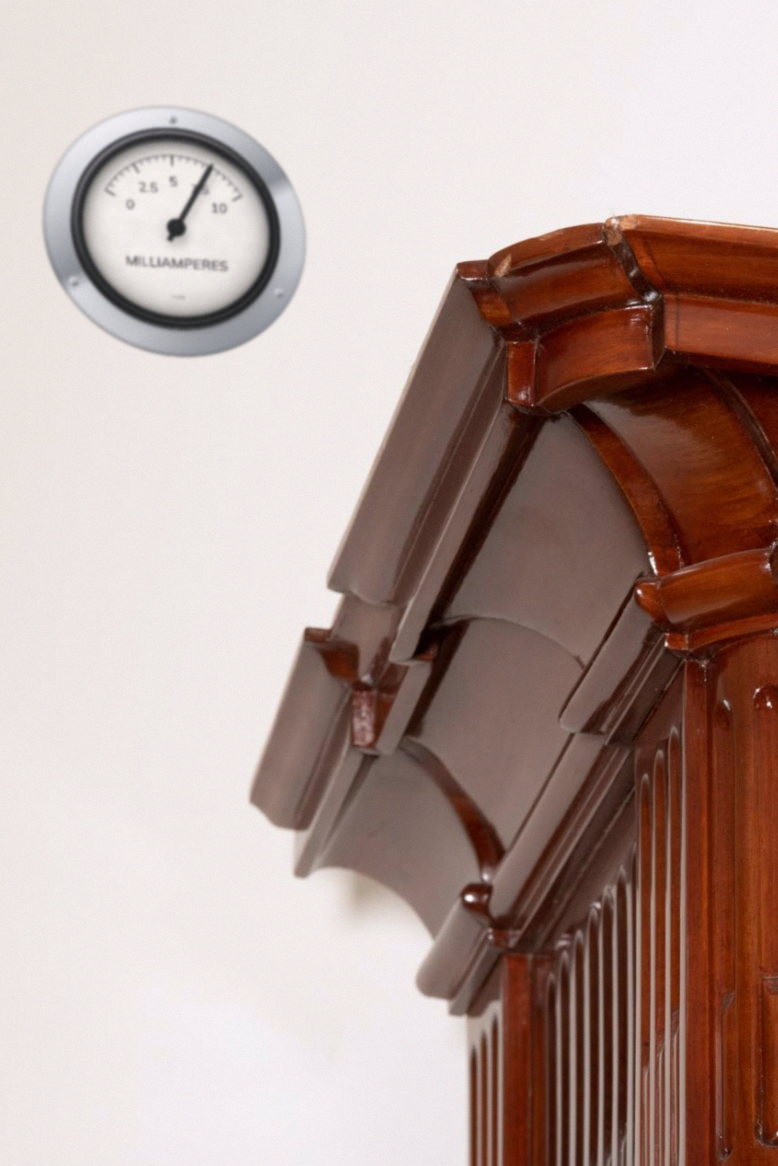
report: 7.5mA
